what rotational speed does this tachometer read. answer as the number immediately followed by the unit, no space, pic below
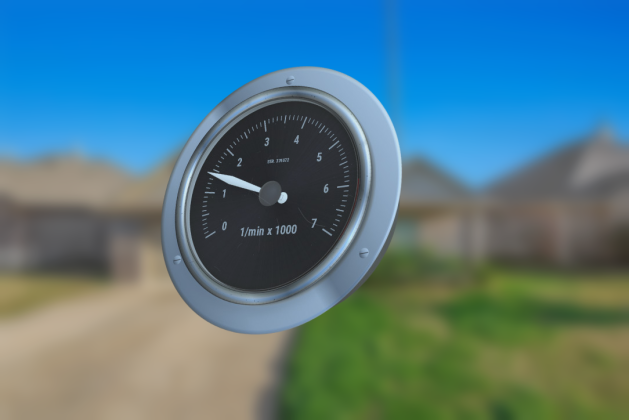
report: 1400rpm
